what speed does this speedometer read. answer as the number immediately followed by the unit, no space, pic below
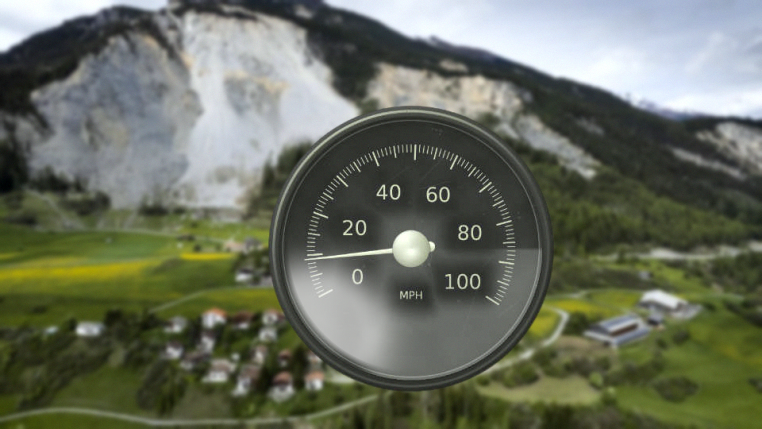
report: 9mph
